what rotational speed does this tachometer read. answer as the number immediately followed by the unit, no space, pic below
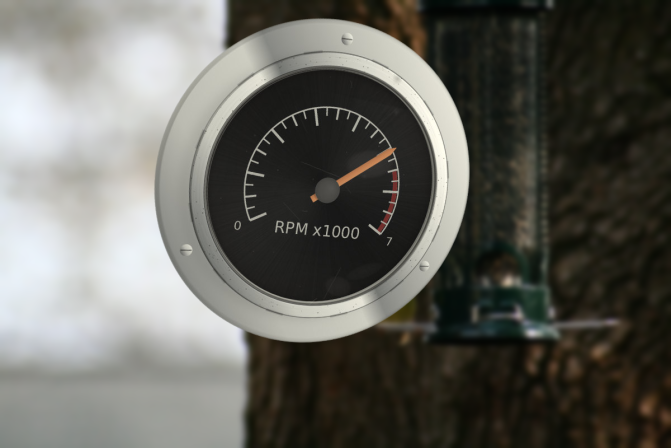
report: 5000rpm
